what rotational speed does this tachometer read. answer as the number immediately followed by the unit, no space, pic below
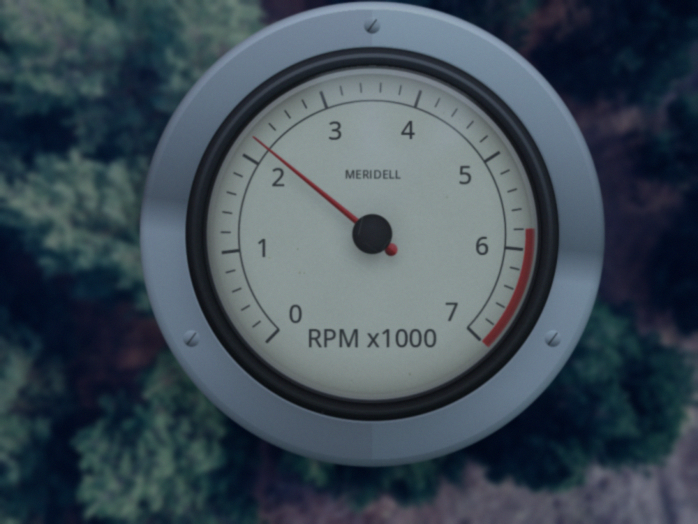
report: 2200rpm
